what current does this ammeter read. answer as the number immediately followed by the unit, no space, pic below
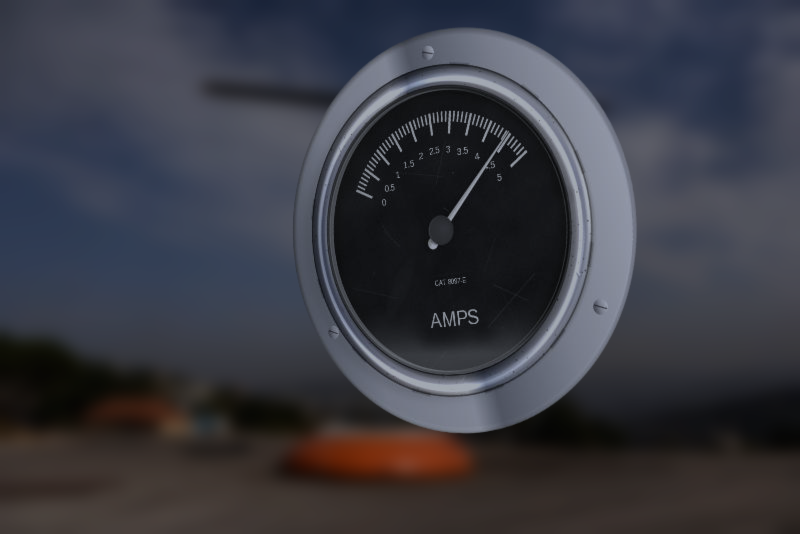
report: 4.5A
